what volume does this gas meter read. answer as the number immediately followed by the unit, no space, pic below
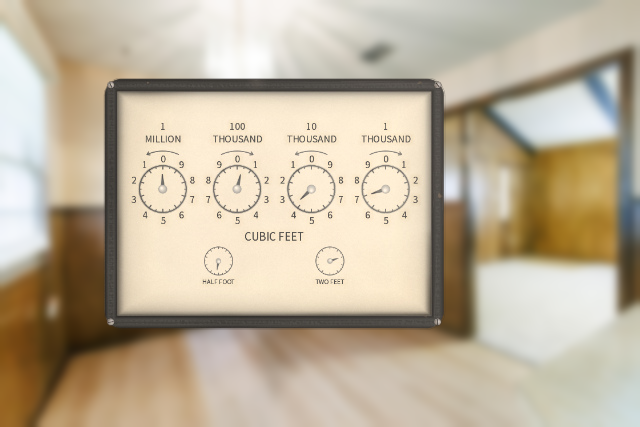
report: 3700ft³
